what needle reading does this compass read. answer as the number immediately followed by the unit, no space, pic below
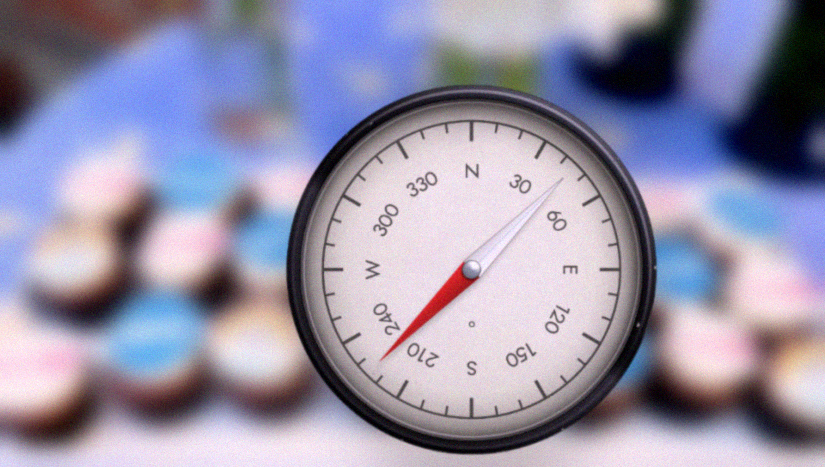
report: 225°
